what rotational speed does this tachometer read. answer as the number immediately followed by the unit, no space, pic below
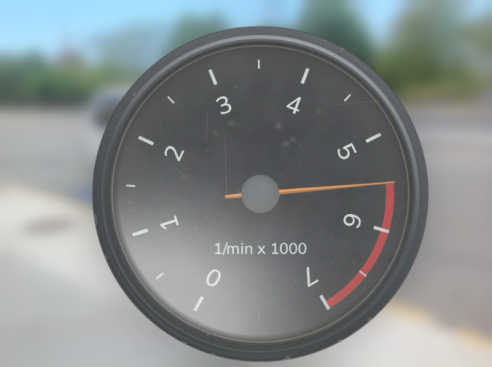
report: 5500rpm
